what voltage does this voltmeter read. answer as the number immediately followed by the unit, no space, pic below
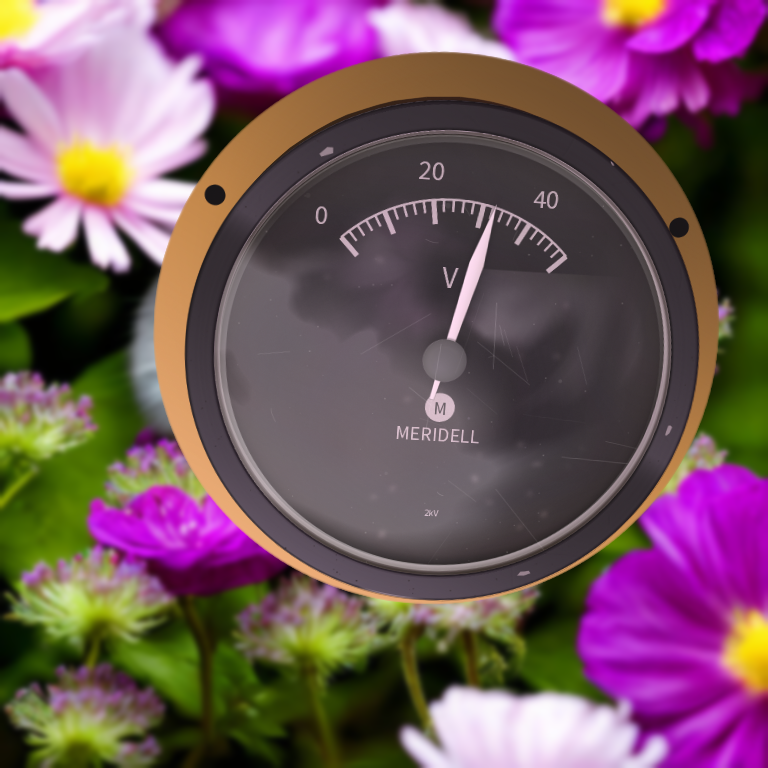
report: 32V
